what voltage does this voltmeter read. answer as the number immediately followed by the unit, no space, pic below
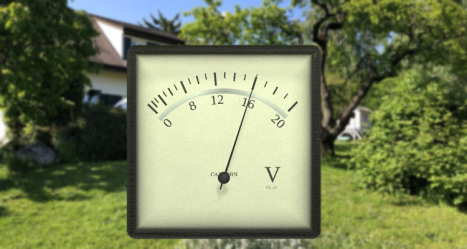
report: 16V
